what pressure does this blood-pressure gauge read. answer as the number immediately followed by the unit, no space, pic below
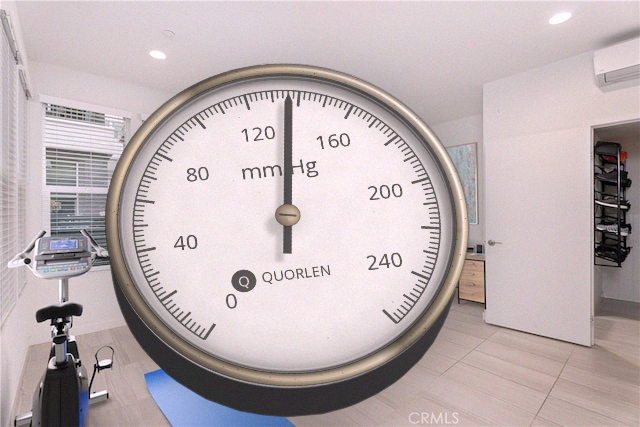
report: 136mmHg
